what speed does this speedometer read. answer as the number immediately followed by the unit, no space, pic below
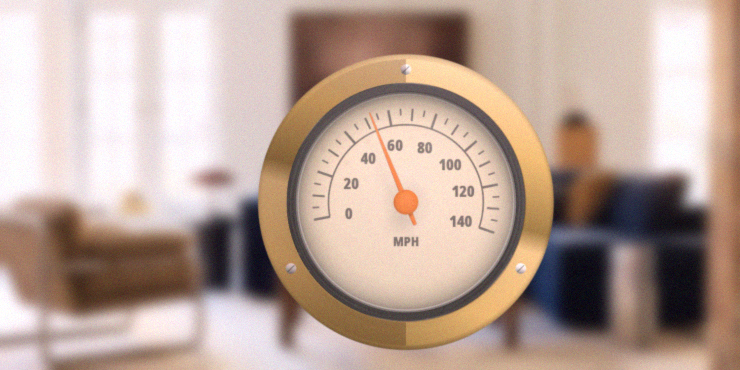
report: 52.5mph
